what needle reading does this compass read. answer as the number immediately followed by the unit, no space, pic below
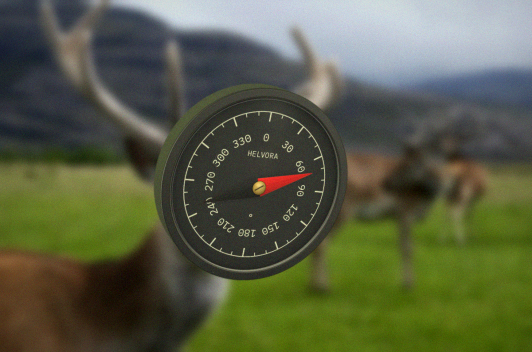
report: 70°
